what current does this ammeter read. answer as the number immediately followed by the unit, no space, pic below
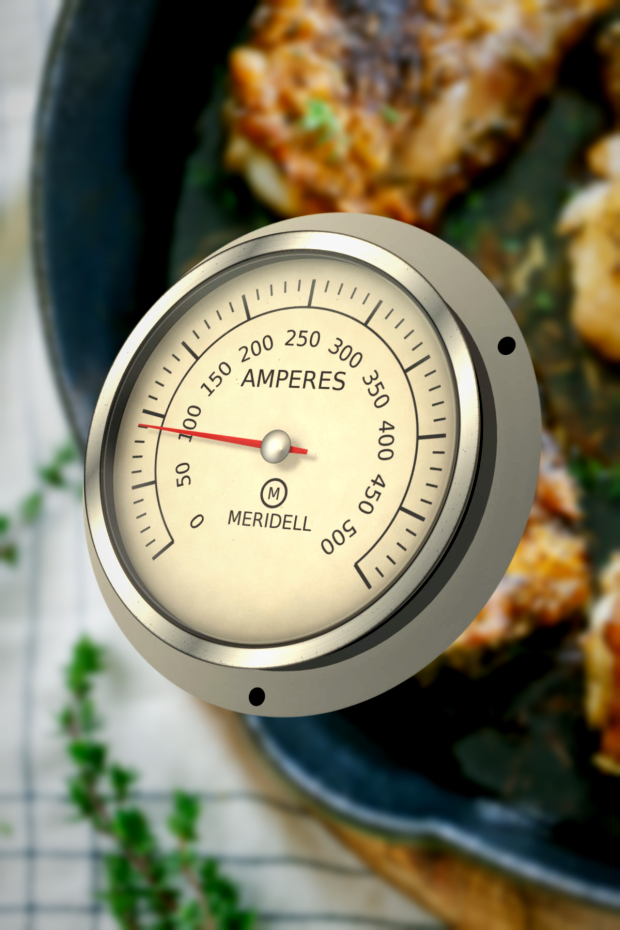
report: 90A
